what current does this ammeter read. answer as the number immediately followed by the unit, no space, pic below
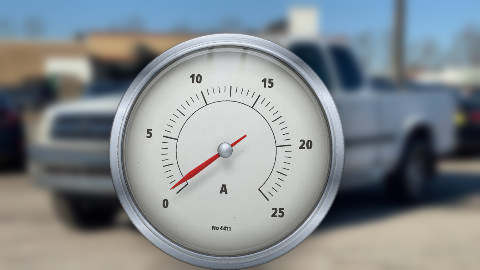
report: 0.5A
